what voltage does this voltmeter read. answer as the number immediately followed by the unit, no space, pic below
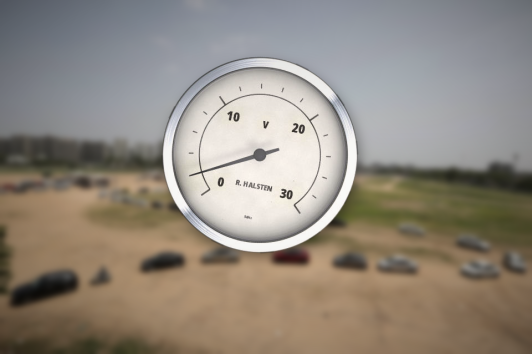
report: 2V
